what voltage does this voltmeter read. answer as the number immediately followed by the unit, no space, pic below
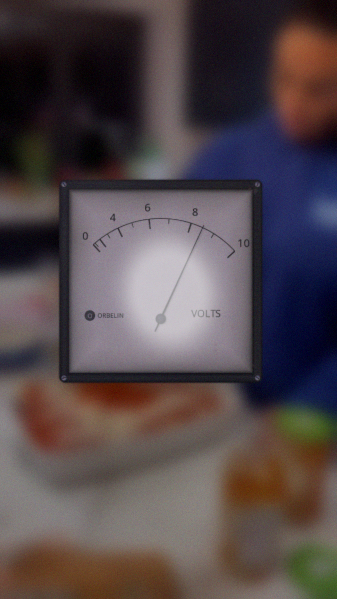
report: 8.5V
